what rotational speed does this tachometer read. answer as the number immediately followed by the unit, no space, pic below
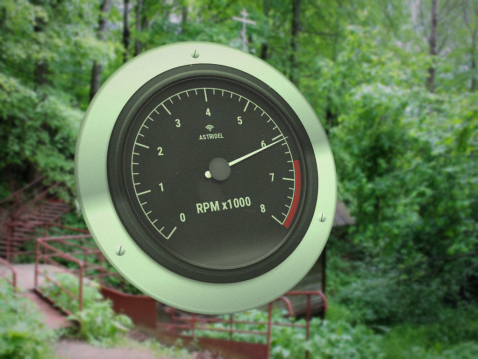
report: 6100rpm
